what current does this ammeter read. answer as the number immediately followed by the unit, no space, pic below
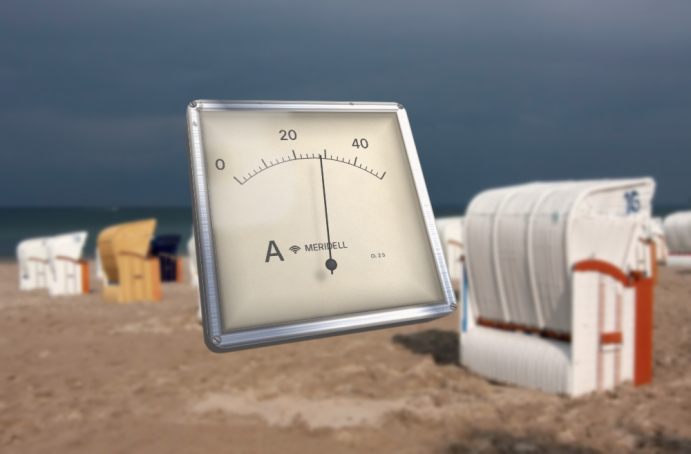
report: 28A
